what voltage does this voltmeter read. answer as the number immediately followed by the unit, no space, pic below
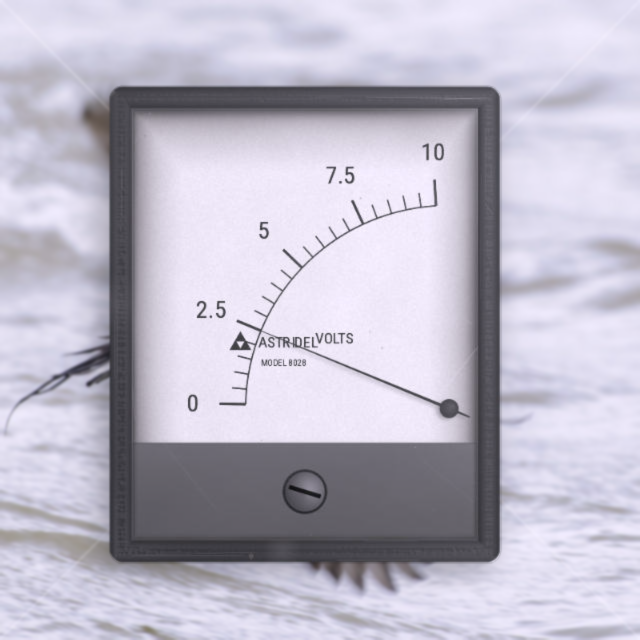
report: 2.5V
